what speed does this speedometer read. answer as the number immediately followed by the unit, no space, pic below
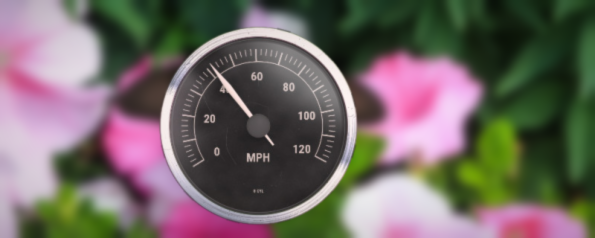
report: 42mph
